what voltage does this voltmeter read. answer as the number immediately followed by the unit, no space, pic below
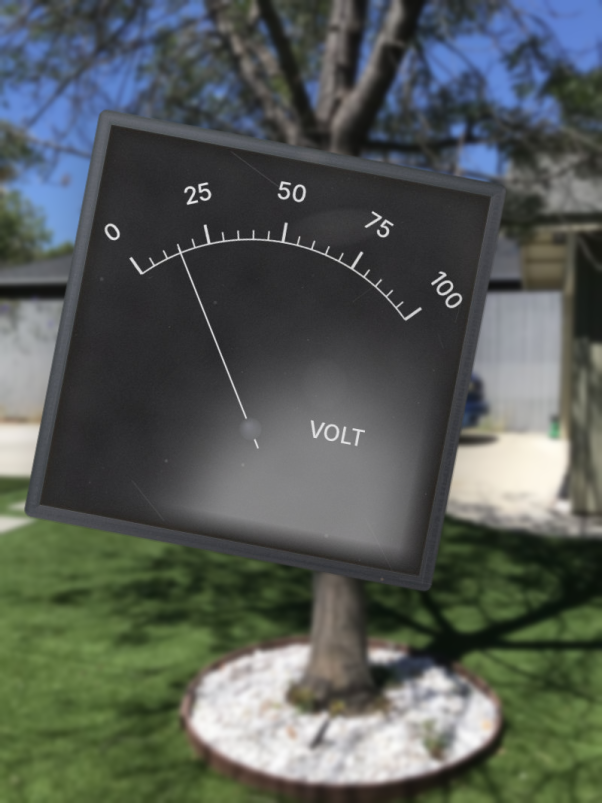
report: 15V
